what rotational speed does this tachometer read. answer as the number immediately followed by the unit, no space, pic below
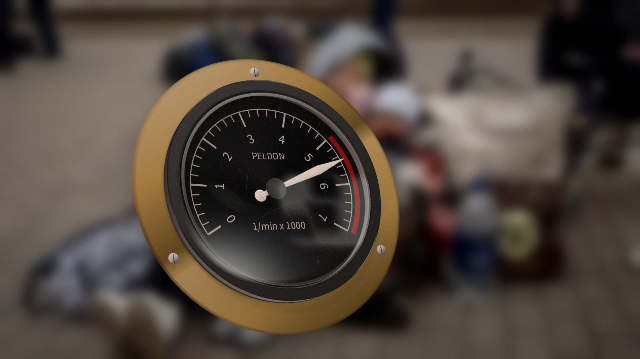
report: 5500rpm
